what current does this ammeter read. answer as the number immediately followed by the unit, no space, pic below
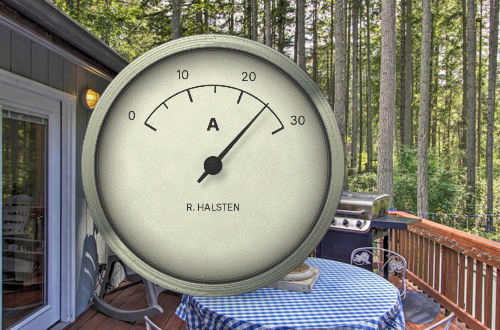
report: 25A
